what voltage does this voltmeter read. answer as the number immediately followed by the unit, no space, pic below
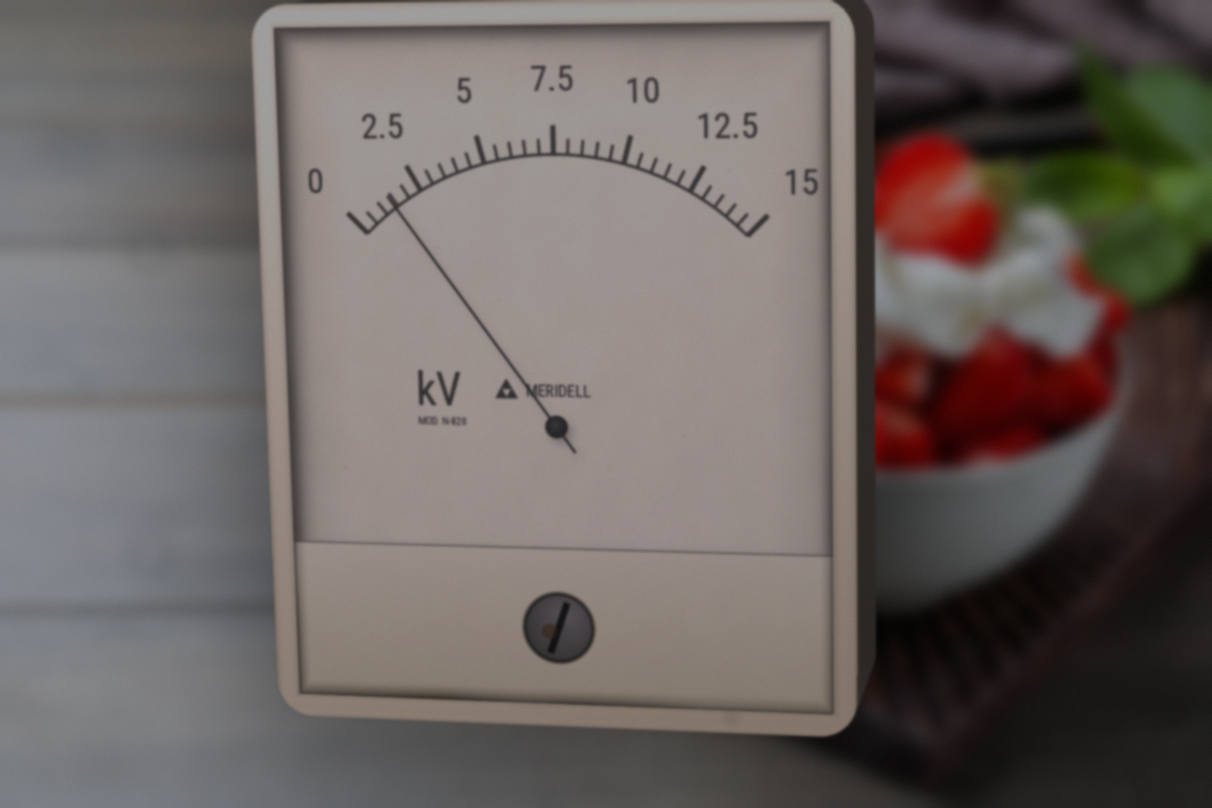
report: 1.5kV
